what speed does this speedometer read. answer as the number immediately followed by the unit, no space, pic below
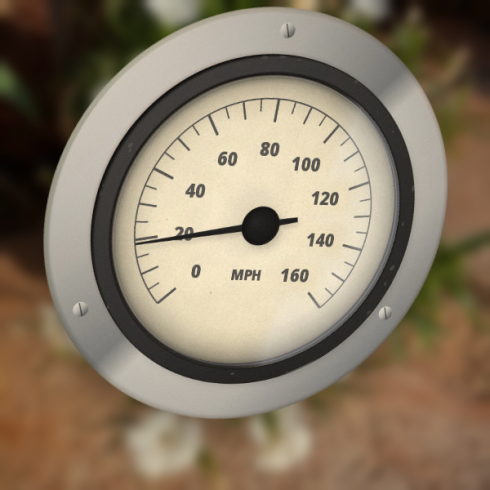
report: 20mph
